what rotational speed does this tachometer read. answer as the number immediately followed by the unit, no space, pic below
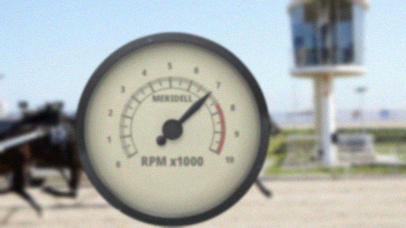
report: 7000rpm
